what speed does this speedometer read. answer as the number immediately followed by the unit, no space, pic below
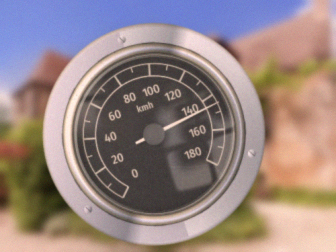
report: 145km/h
